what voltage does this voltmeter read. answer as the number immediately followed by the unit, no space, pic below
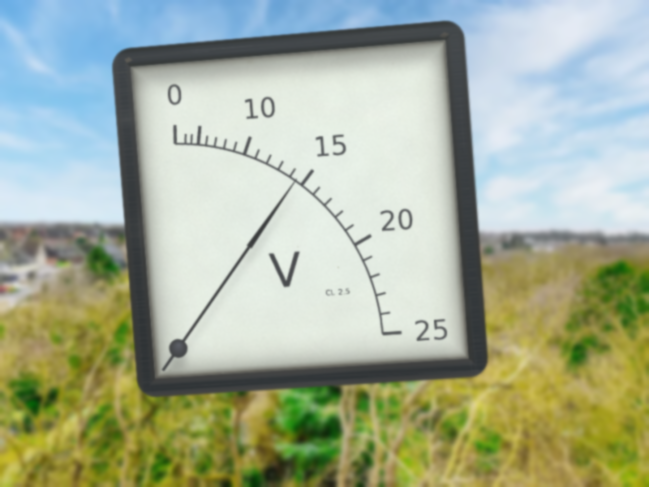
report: 14.5V
